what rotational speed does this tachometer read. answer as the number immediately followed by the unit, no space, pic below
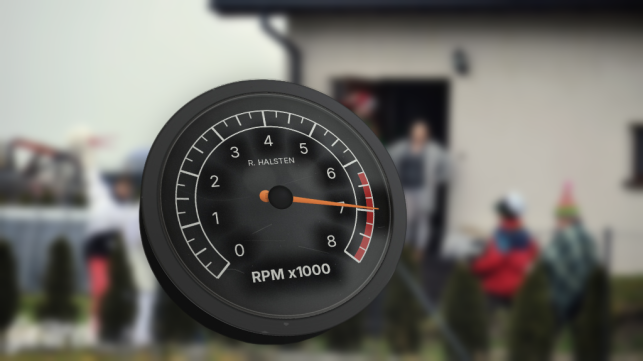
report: 7000rpm
